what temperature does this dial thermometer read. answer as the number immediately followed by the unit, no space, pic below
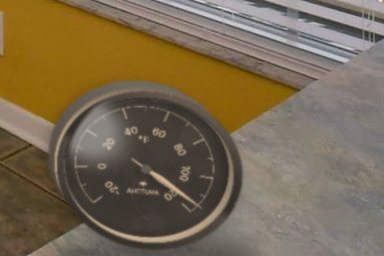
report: 115°F
